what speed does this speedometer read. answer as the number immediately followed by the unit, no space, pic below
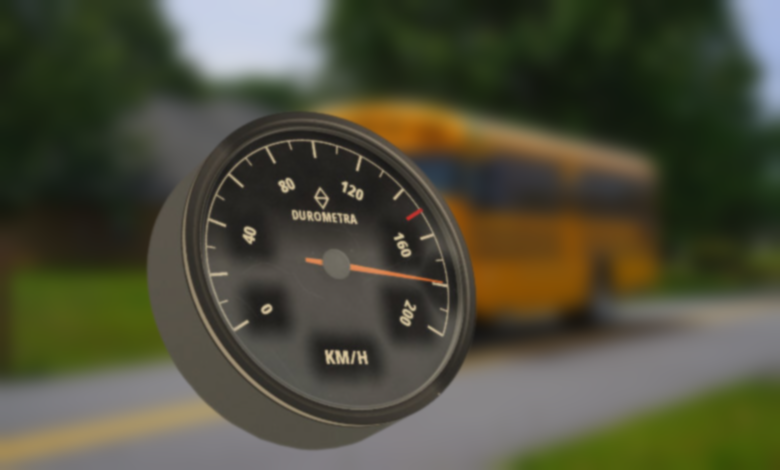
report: 180km/h
